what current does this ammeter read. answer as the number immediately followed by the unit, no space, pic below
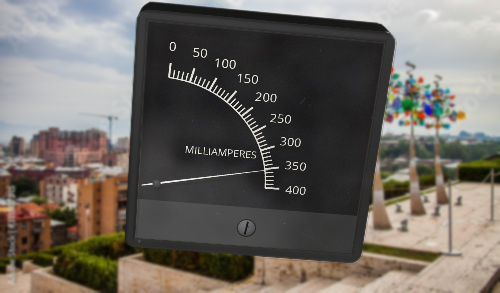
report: 350mA
